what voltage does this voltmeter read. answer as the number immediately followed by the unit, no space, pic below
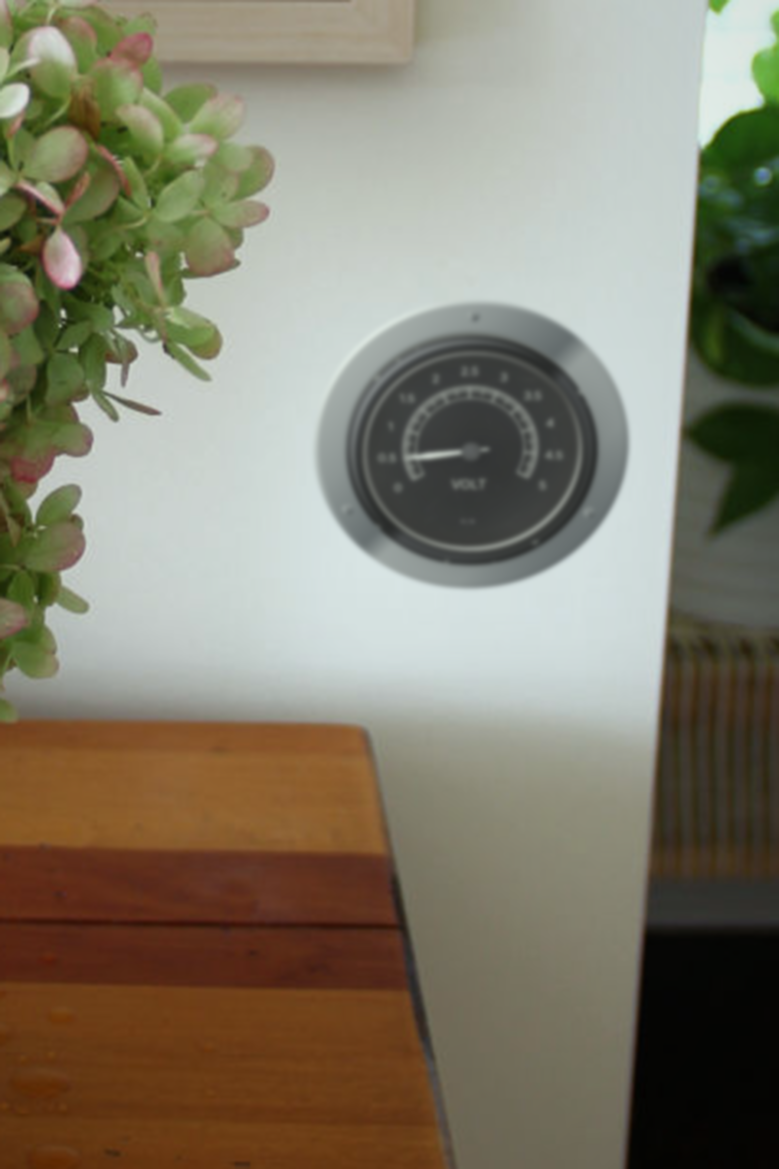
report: 0.5V
